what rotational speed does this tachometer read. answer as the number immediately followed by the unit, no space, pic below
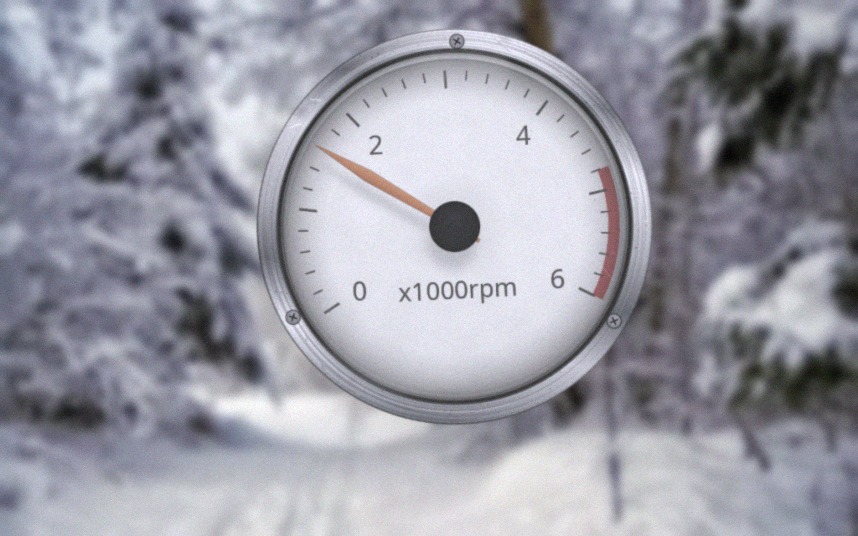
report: 1600rpm
